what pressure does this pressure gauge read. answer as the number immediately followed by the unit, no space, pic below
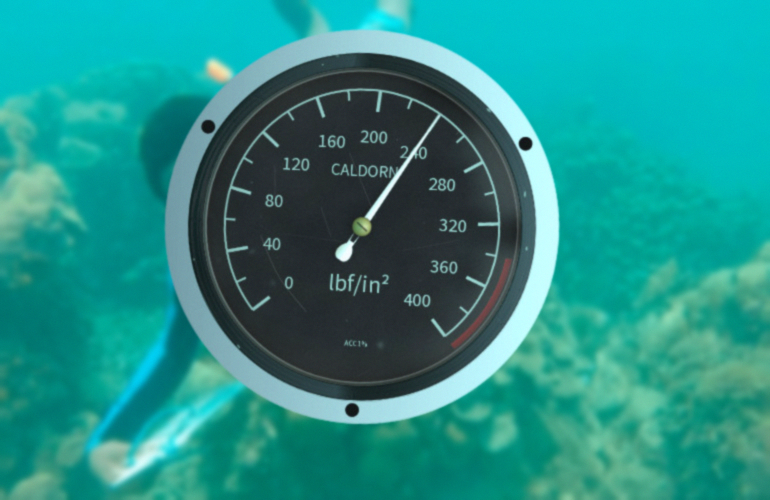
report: 240psi
